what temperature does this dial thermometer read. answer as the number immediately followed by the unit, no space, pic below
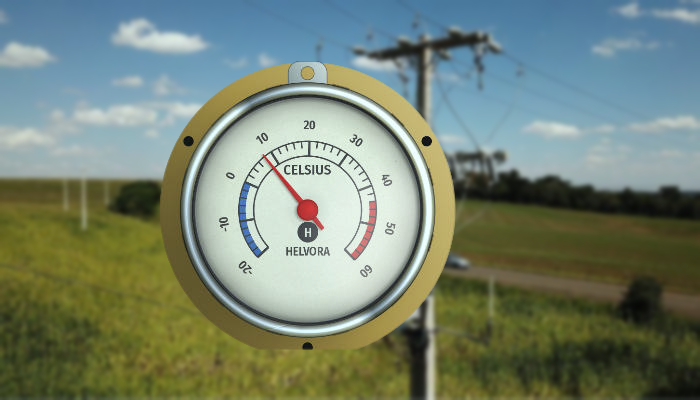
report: 8°C
